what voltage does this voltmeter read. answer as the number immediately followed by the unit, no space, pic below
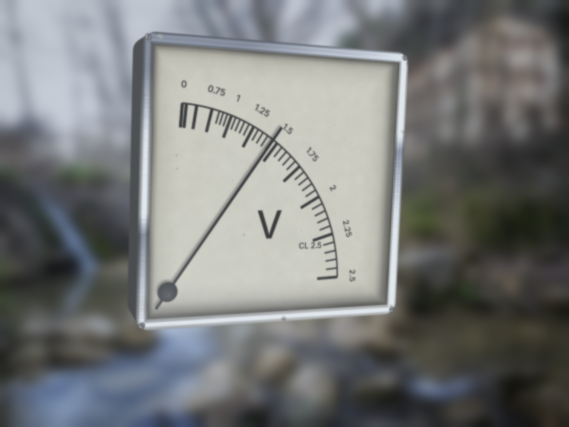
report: 1.45V
